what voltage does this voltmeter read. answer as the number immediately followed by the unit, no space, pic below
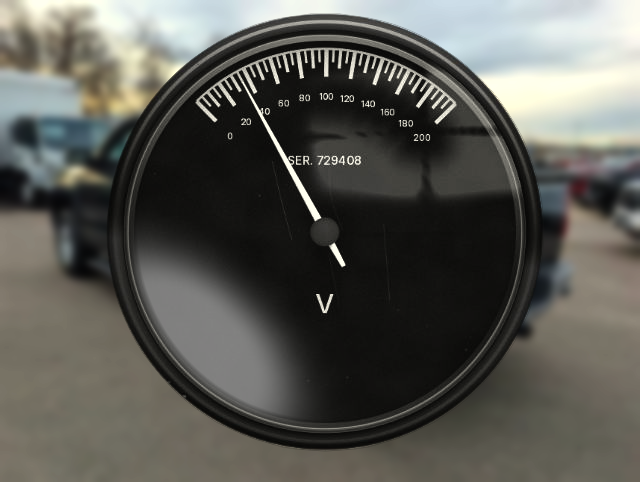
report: 35V
